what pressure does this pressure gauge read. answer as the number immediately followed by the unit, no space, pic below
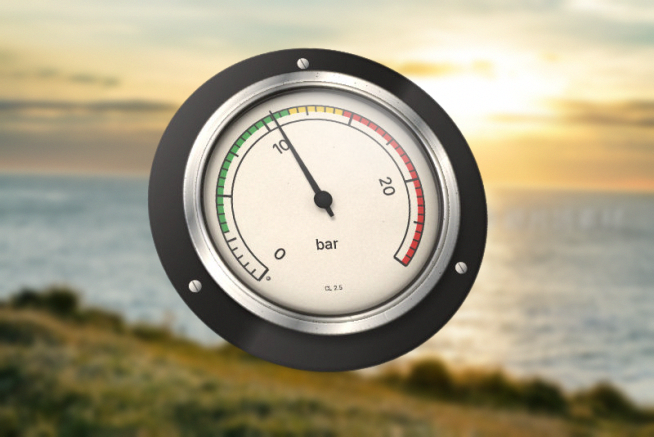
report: 10.5bar
